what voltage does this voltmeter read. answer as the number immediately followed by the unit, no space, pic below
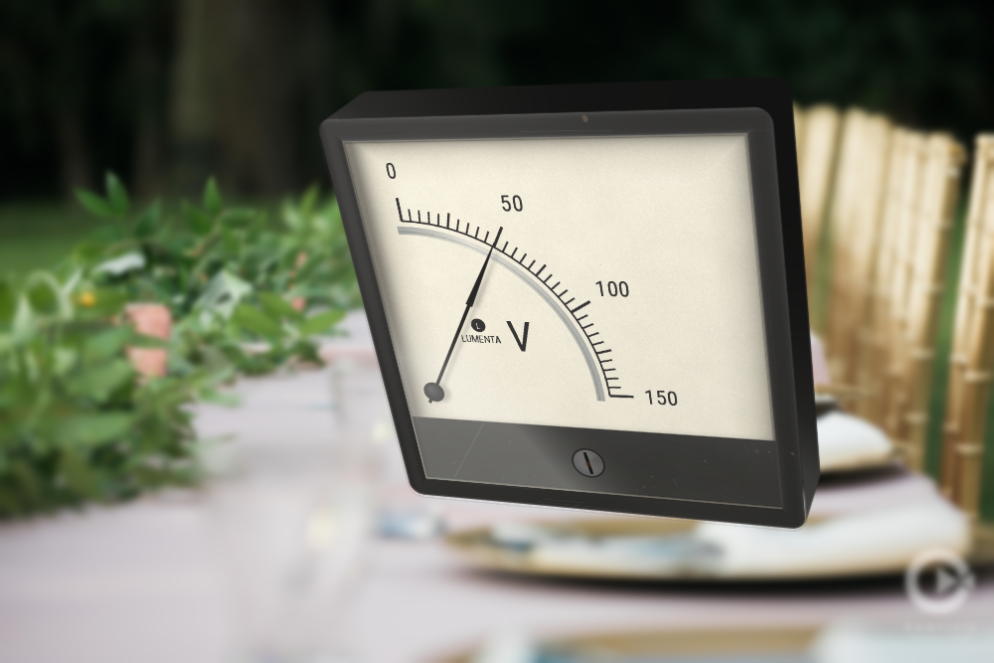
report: 50V
